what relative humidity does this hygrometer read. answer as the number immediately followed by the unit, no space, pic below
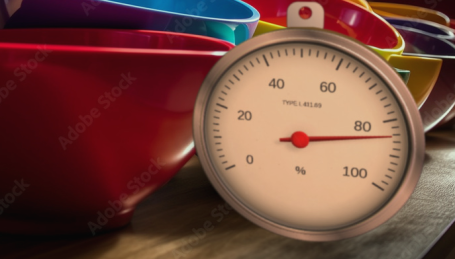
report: 84%
